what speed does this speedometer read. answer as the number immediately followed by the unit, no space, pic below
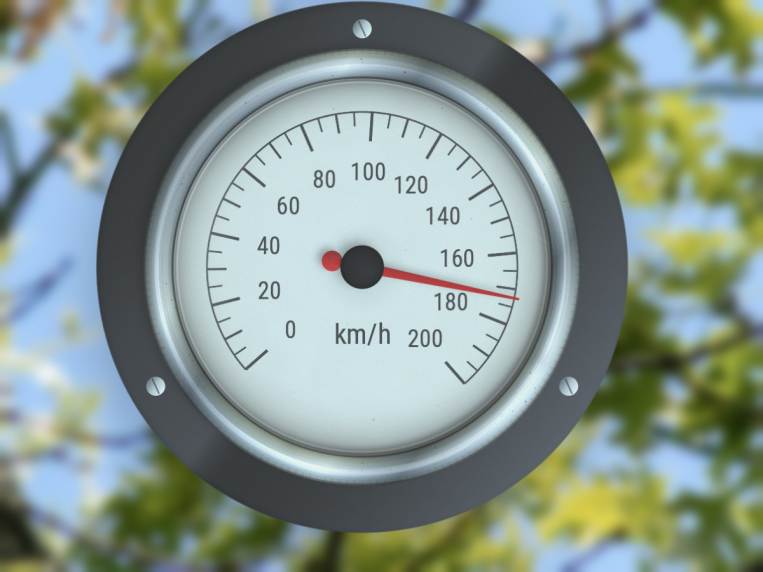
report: 172.5km/h
